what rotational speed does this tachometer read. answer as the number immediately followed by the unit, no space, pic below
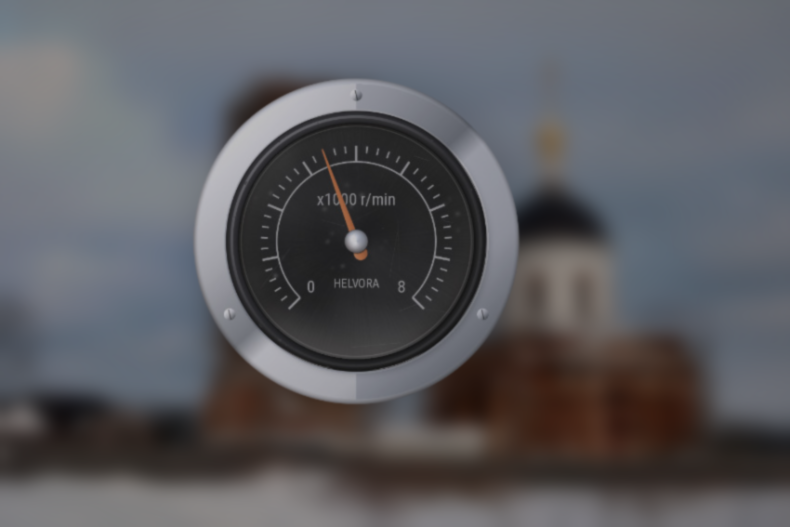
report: 3400rpm
